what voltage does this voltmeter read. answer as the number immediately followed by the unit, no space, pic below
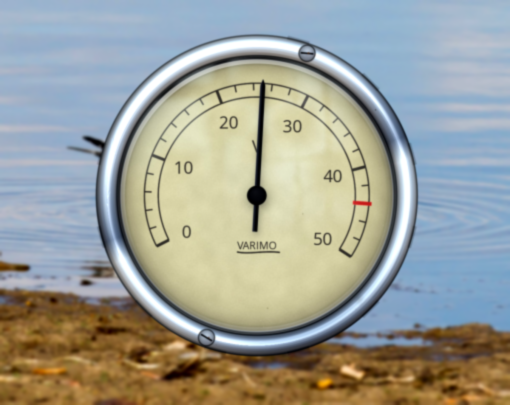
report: 25V
